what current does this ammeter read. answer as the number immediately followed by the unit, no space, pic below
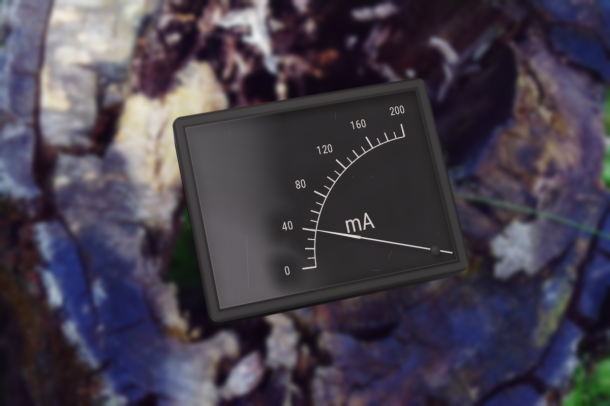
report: 40mA
